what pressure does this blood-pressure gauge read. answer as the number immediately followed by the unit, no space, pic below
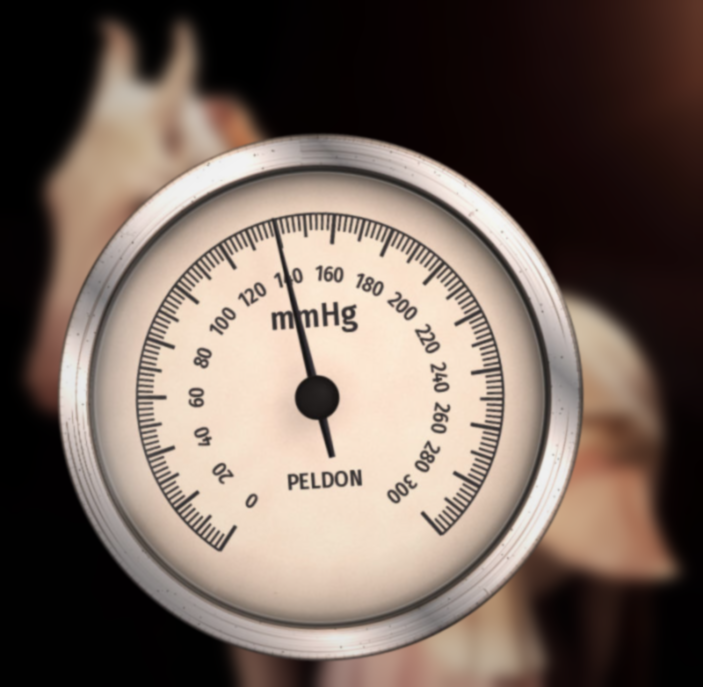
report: 140mmHg
